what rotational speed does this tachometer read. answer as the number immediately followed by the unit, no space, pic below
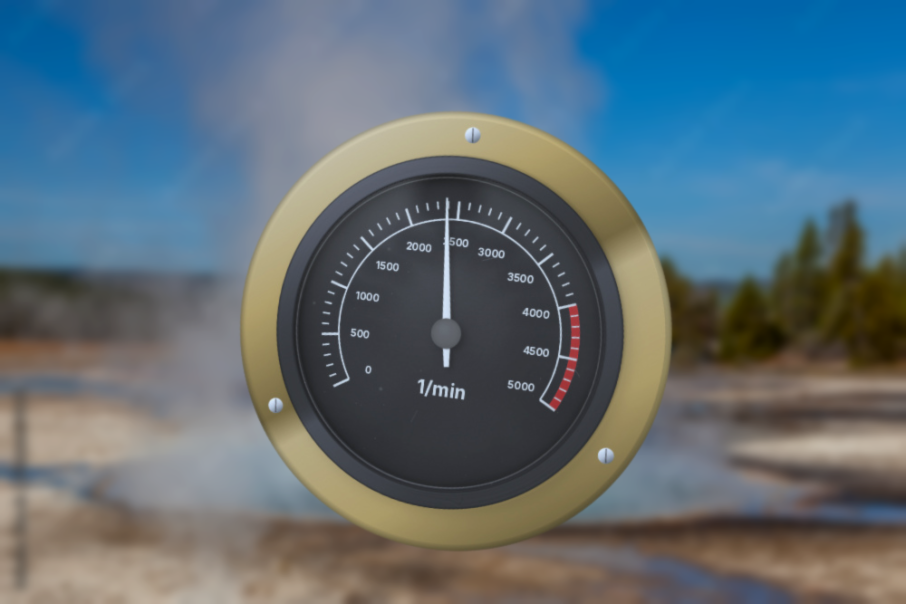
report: 2400rpm
